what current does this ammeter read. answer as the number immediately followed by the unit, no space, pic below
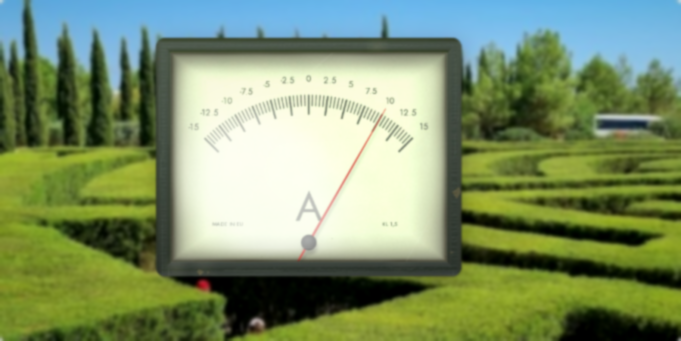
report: 10A
